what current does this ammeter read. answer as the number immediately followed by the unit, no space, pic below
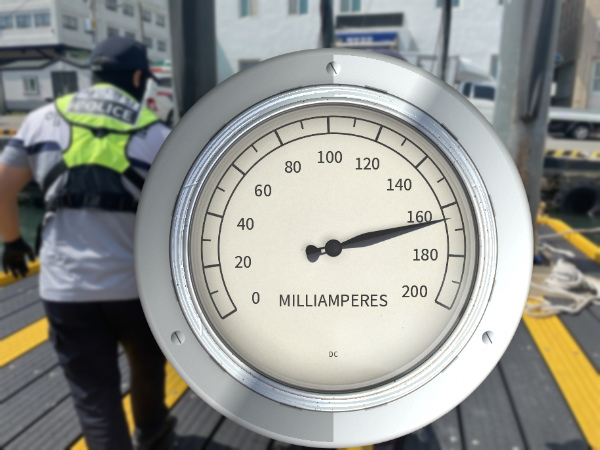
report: 165mA
